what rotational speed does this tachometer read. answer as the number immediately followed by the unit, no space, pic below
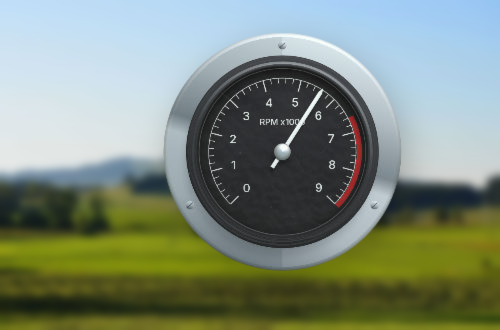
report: 5600rpm
